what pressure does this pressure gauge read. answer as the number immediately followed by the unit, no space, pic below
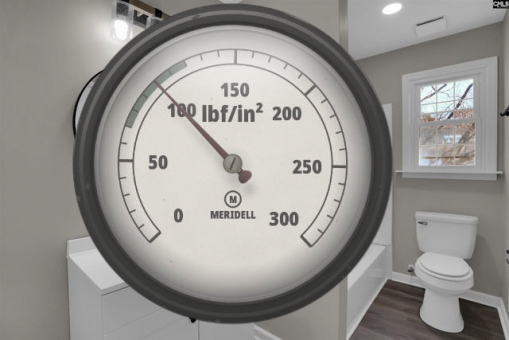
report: 100psi
